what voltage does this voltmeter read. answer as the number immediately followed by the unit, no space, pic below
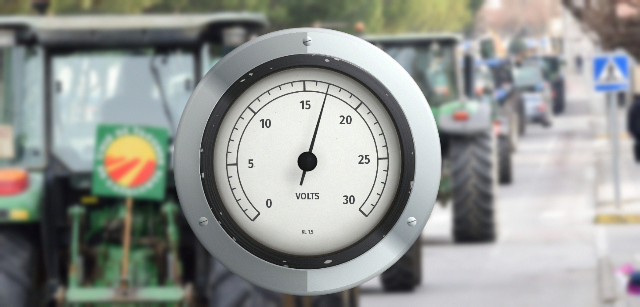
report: 17V
